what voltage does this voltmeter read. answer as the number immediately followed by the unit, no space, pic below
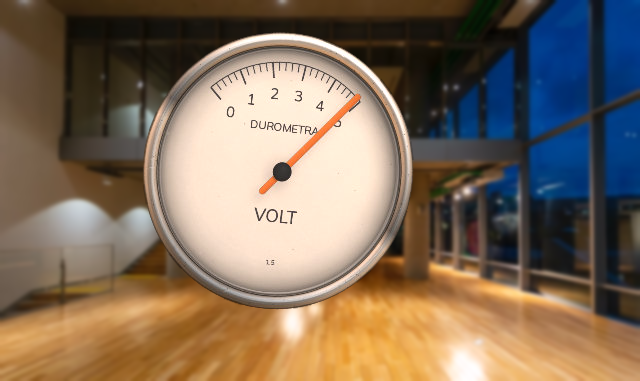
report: 4.8V
